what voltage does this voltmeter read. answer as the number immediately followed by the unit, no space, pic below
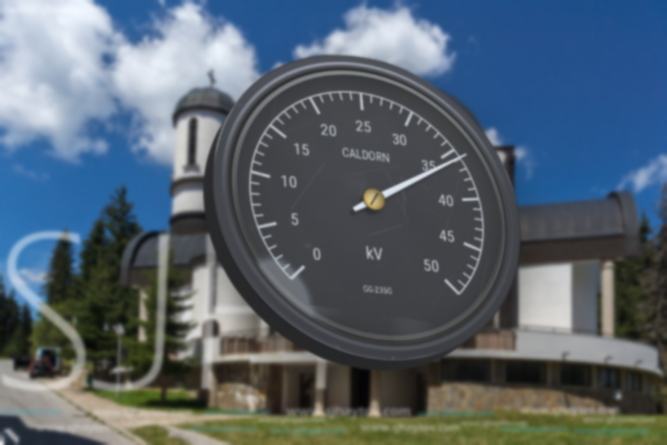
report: 36kV
